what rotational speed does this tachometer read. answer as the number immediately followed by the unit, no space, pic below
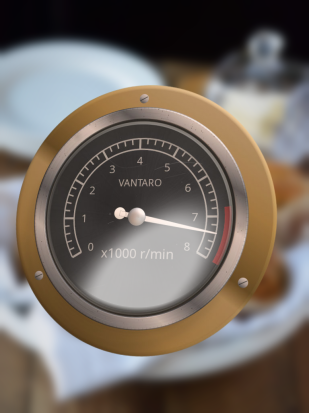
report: 7400rpm
